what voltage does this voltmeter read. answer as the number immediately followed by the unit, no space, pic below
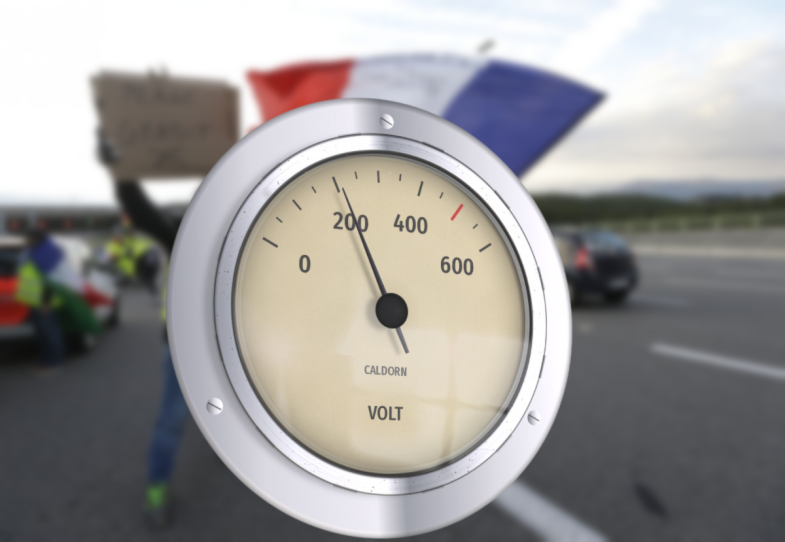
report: 200V
